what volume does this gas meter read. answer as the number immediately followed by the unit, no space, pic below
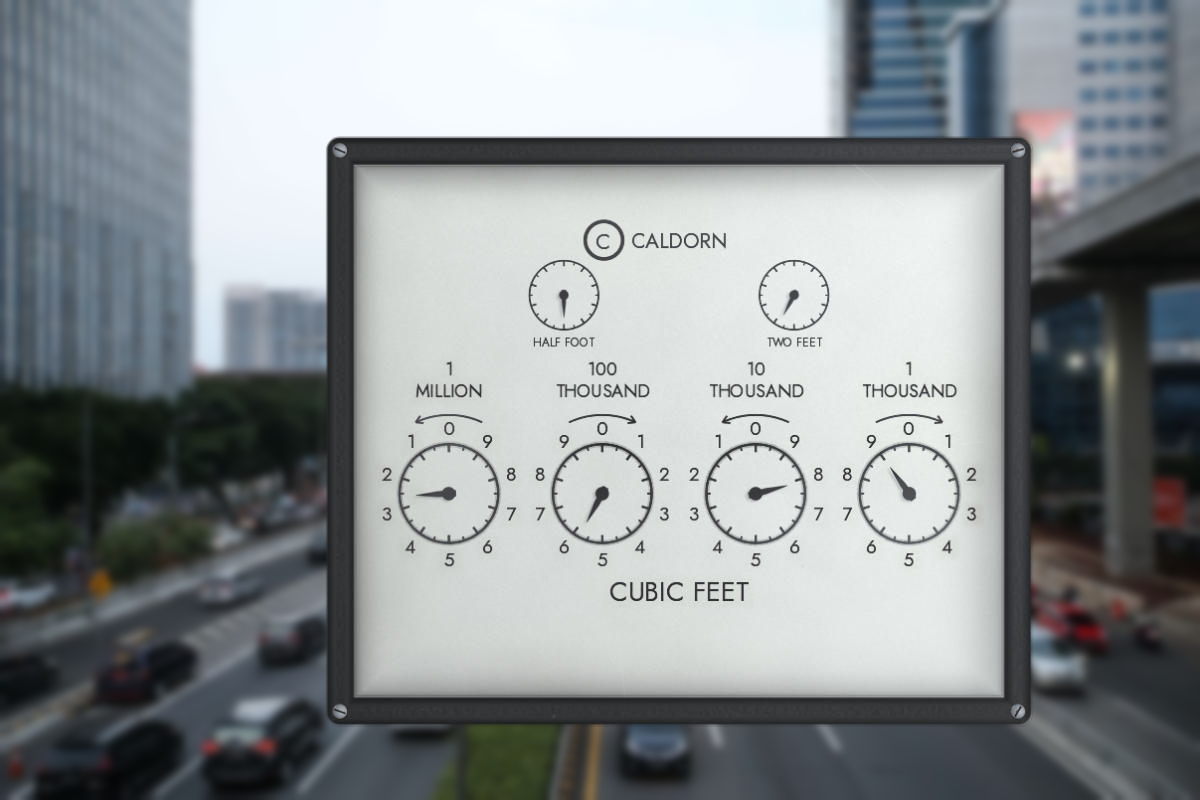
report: 257900ft³
